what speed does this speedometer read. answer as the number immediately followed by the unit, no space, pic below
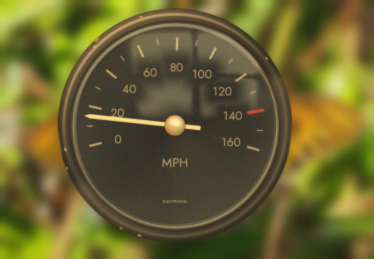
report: 15mph
